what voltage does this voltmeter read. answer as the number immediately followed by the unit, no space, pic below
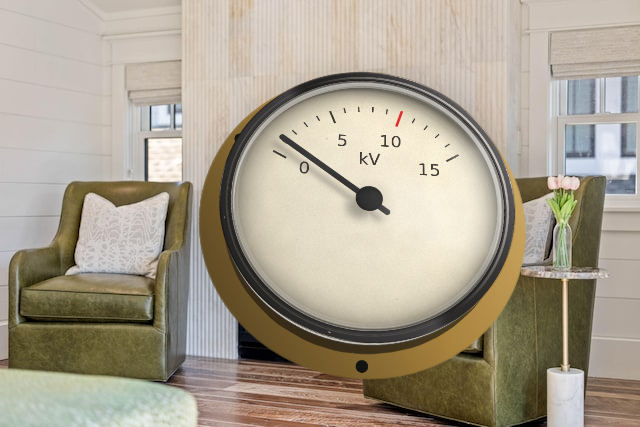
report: 1kV
